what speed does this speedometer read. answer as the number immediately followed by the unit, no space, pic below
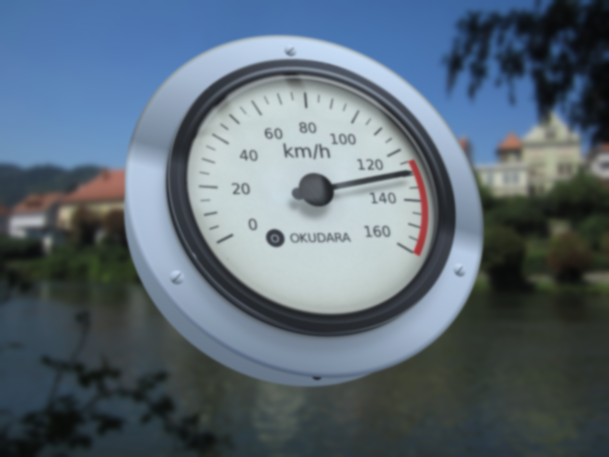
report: 130km/h
